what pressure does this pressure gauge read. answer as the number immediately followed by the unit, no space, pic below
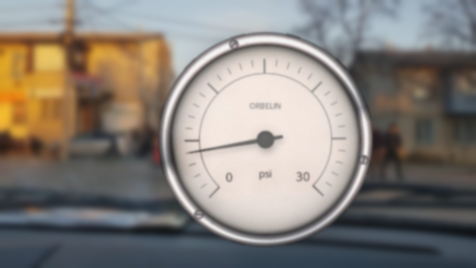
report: 4psi
